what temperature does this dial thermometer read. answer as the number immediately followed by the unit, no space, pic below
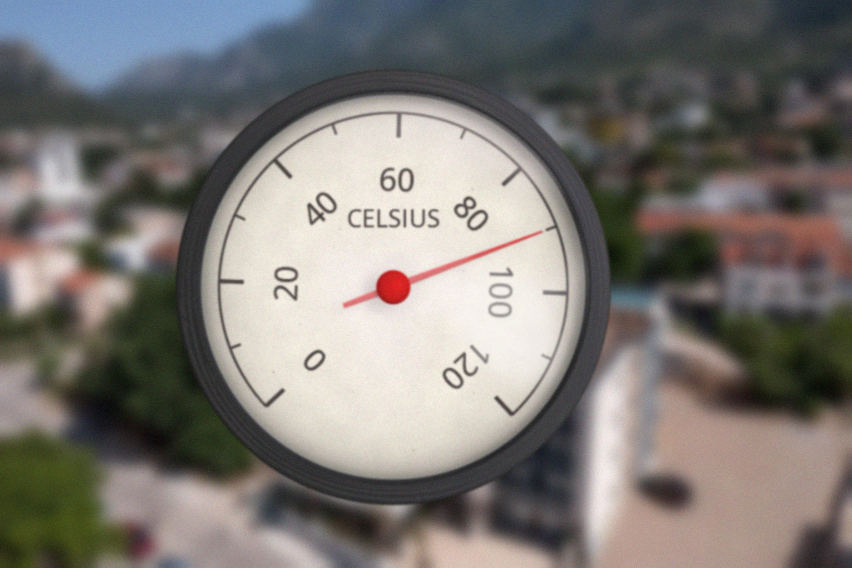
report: 90°C
